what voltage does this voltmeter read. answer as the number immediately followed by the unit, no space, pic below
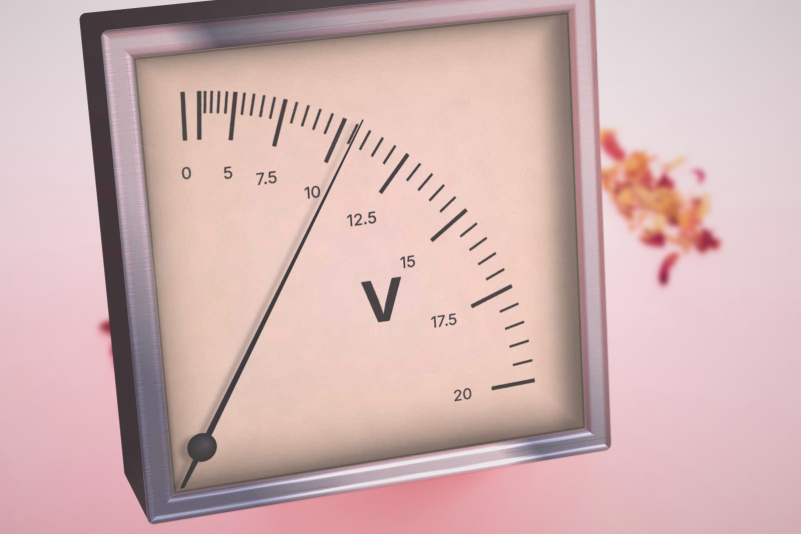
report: 10.5V
